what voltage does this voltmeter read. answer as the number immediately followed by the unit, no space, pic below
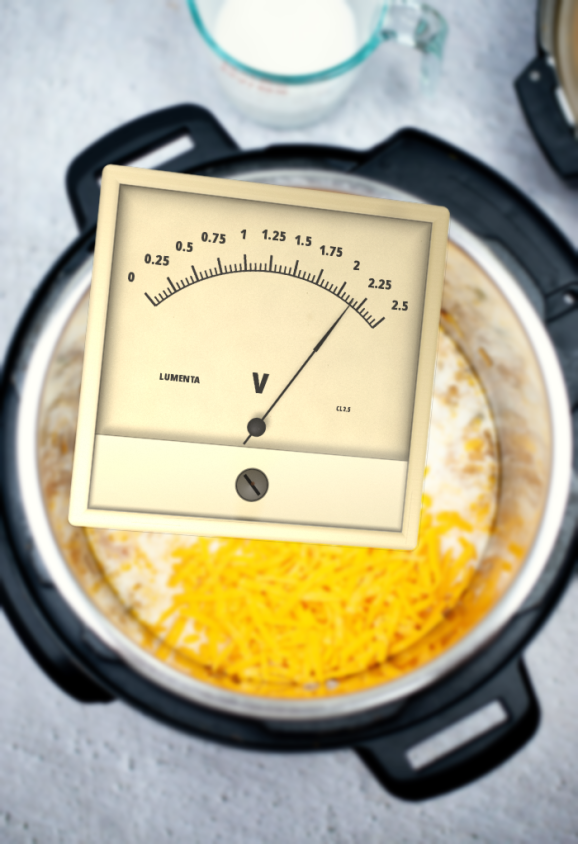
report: 2.15V
